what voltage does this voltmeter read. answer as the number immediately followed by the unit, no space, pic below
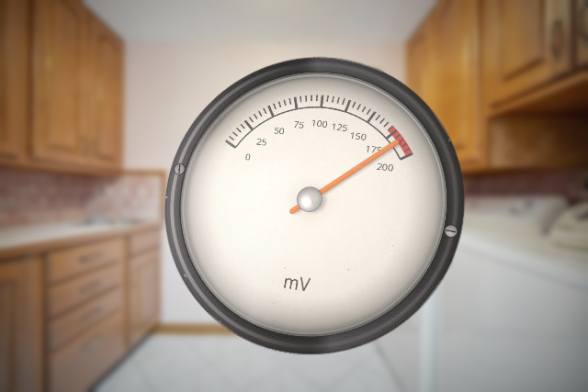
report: 185mV
